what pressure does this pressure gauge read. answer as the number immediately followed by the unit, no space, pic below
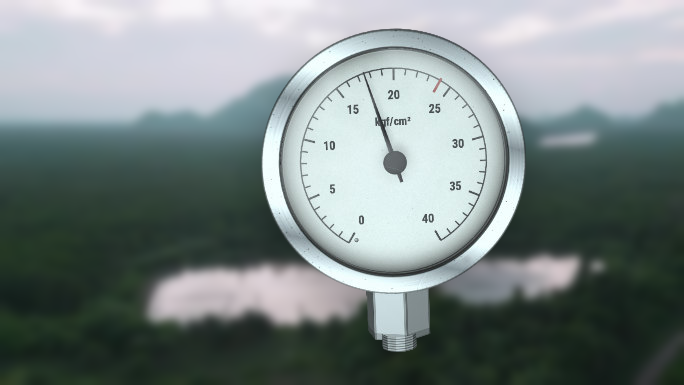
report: 17.5kg/cm²
